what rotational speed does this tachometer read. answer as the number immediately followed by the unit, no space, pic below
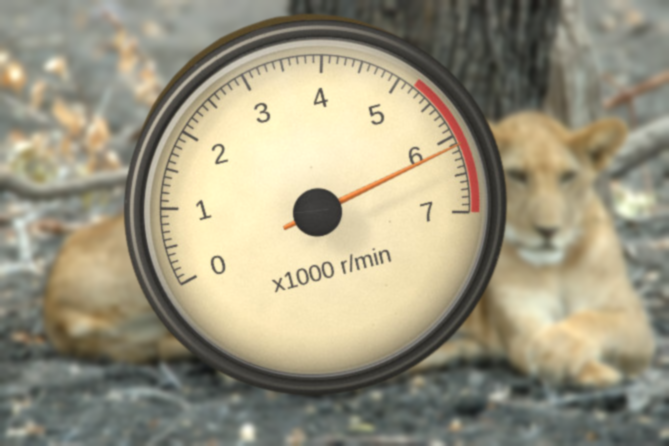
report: 6100rpm
